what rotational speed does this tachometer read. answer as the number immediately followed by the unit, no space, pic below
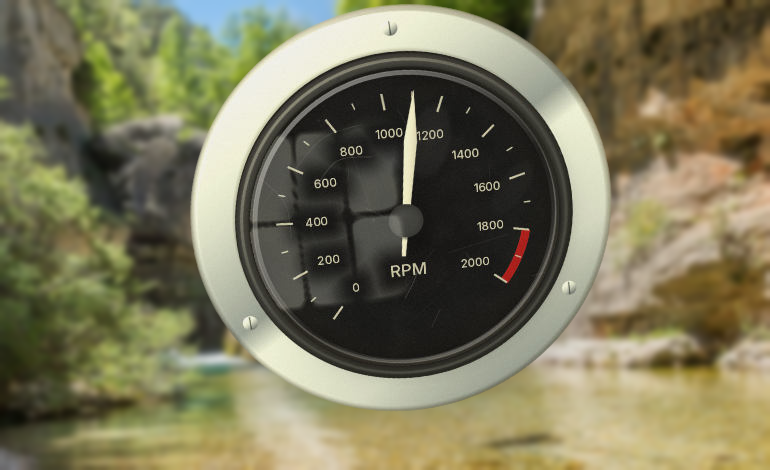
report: 1100rpm
